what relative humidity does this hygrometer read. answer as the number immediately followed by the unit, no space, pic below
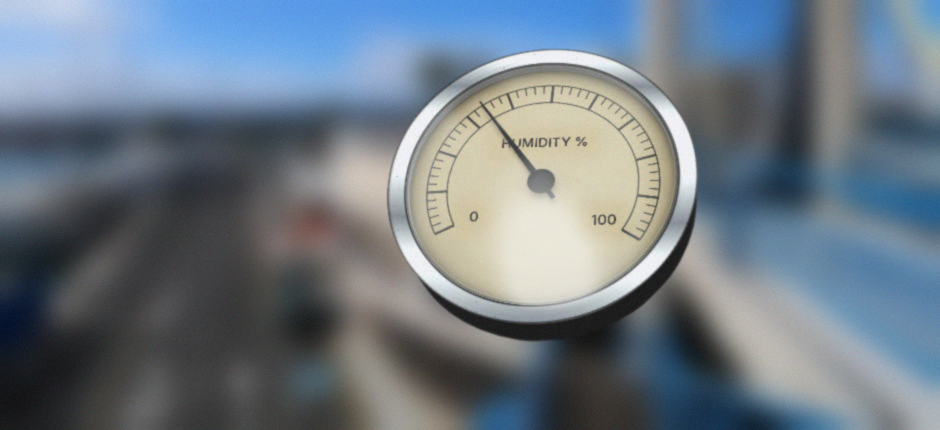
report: 34%
